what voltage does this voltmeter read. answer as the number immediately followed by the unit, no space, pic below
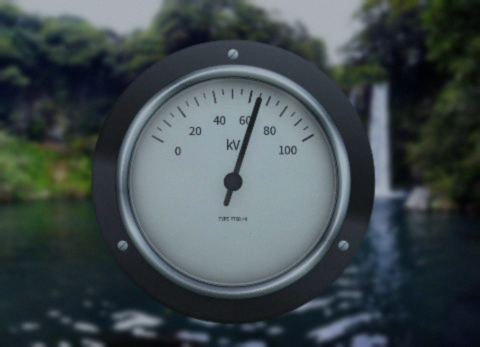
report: 65kV
